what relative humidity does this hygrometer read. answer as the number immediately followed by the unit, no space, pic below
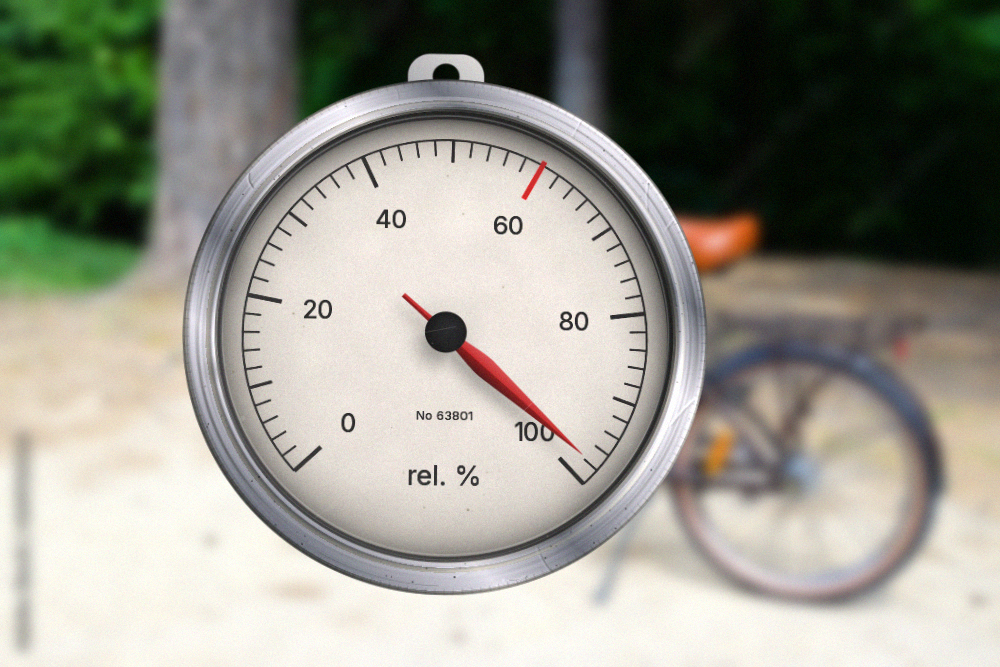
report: 98%
